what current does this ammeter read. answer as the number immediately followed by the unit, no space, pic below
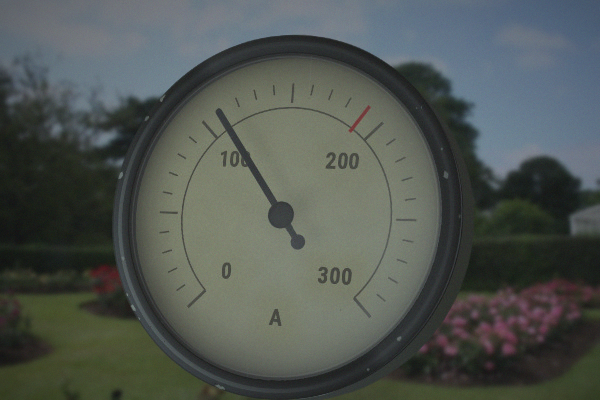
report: 110A
